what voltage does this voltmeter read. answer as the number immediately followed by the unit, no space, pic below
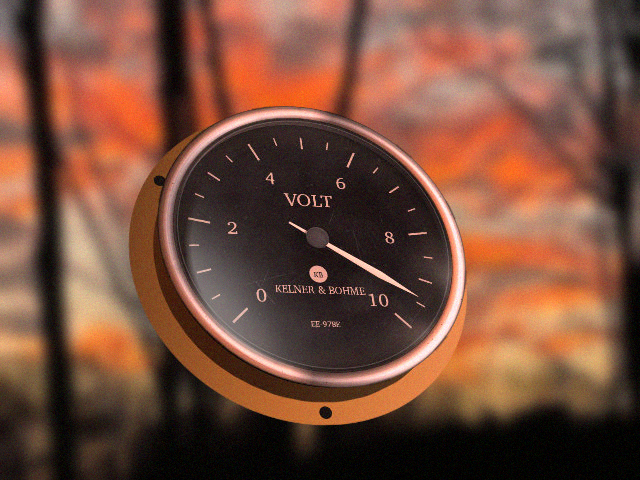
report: 9.5V
